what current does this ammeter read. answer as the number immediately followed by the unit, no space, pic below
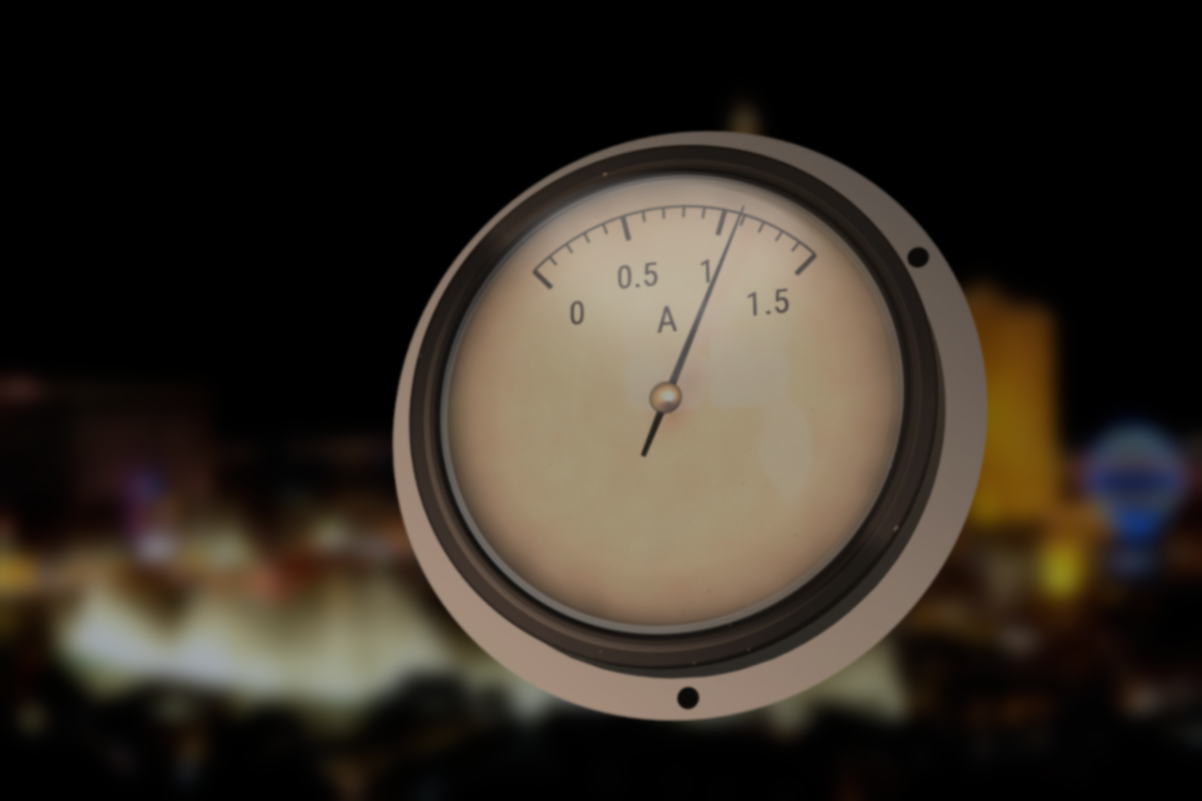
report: 1.1A
